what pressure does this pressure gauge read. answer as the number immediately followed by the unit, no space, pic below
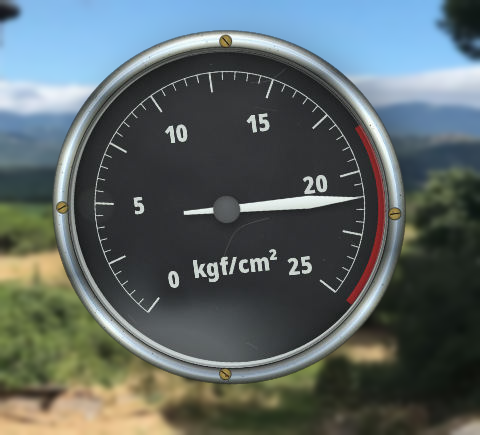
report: 21kg/cm²
